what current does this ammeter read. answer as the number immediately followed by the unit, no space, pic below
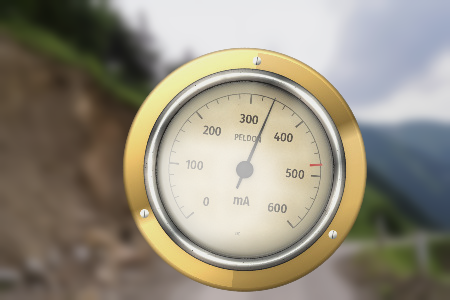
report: 340mA
